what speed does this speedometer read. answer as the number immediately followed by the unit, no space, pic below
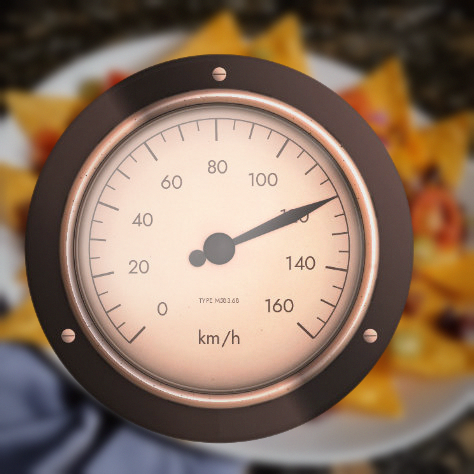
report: 120km/h
